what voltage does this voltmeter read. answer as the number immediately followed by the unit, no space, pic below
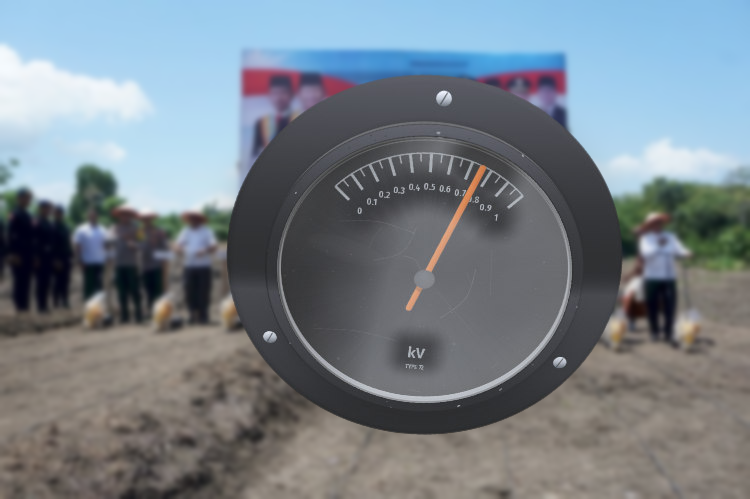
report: 0.75kV
